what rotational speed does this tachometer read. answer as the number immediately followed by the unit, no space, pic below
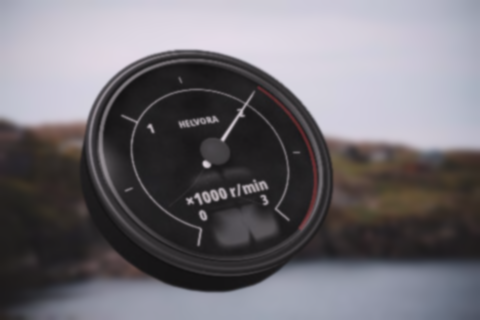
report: 2000rpm
